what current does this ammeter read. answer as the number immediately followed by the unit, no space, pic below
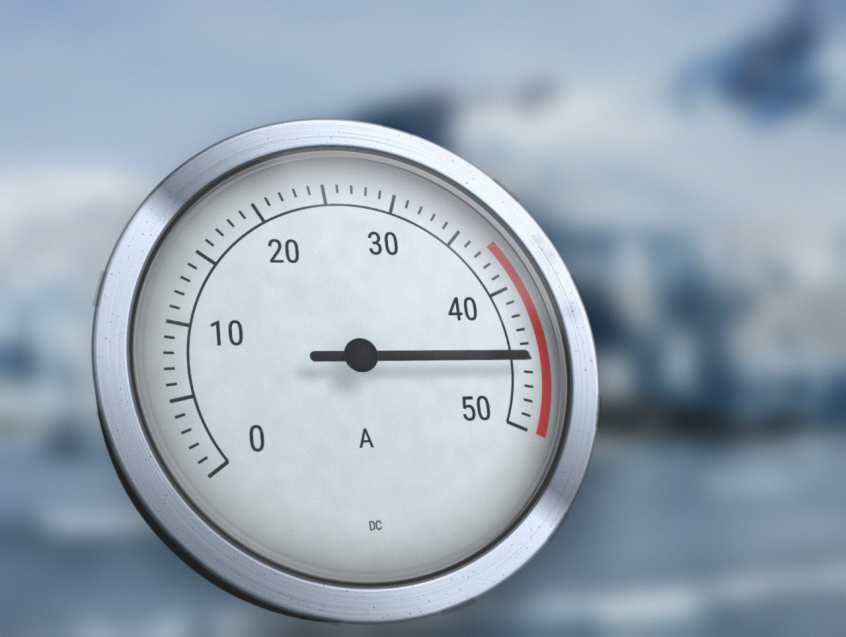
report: 45A
